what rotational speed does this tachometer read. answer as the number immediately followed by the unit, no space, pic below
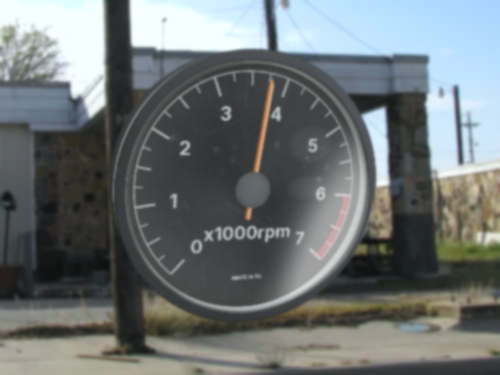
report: 3750rpm
